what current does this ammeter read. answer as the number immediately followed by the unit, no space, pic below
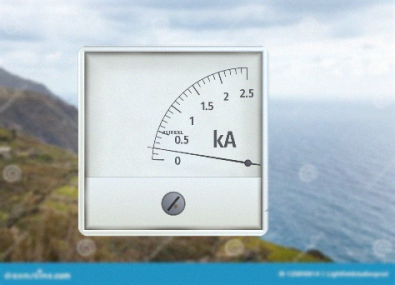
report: 0.2kA
